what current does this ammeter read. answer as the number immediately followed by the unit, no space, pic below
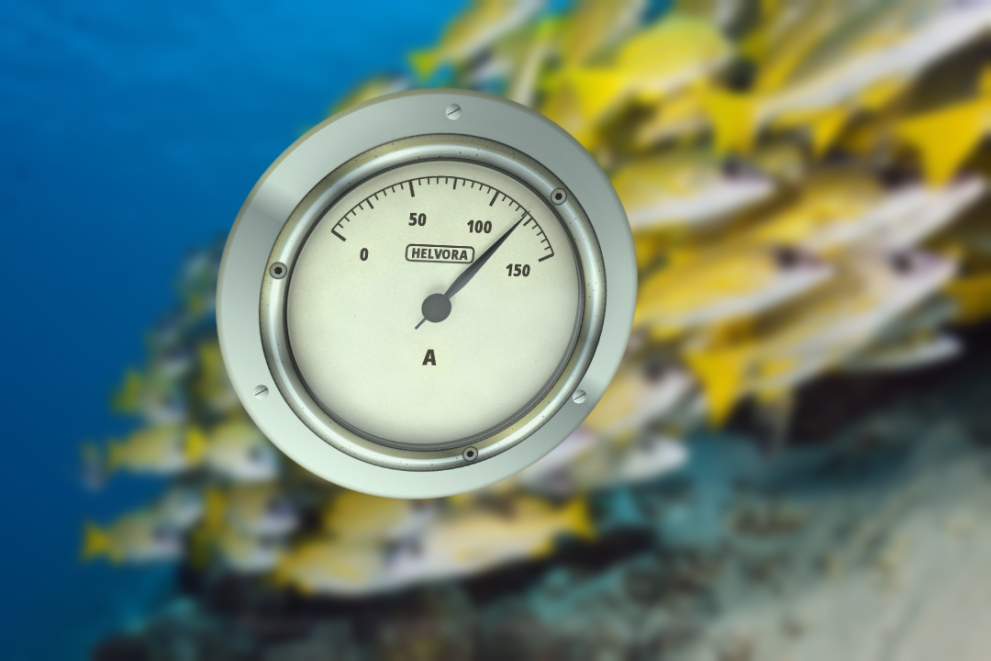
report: 120A
